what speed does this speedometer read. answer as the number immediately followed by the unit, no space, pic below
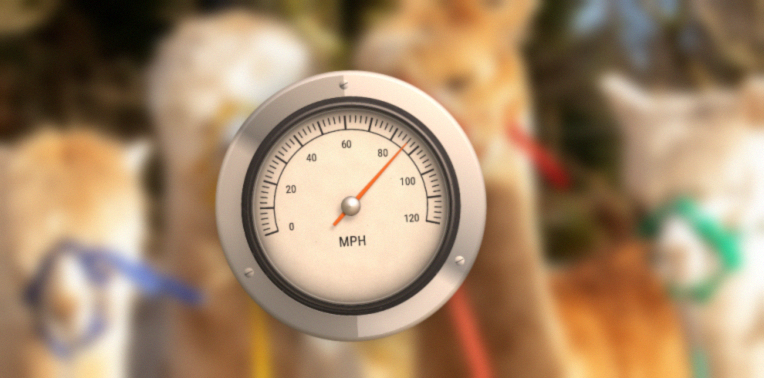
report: 86mph
